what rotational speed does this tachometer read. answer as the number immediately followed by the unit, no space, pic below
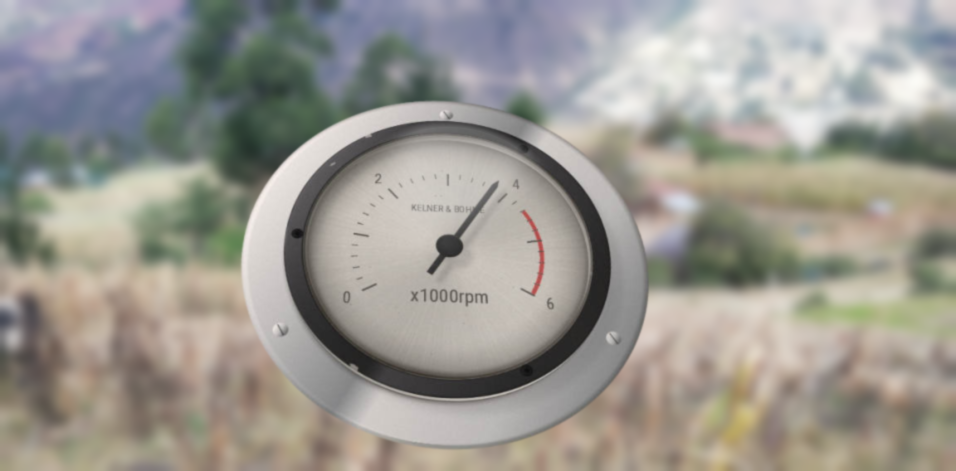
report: 3800rpm
